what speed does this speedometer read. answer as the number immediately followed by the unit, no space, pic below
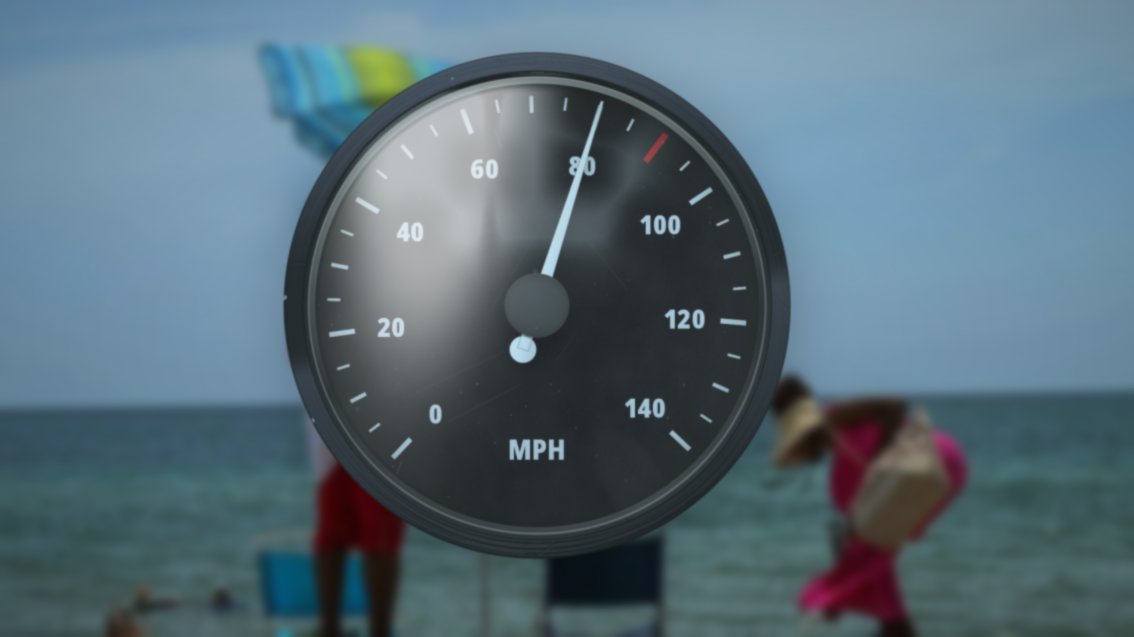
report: 80mph
